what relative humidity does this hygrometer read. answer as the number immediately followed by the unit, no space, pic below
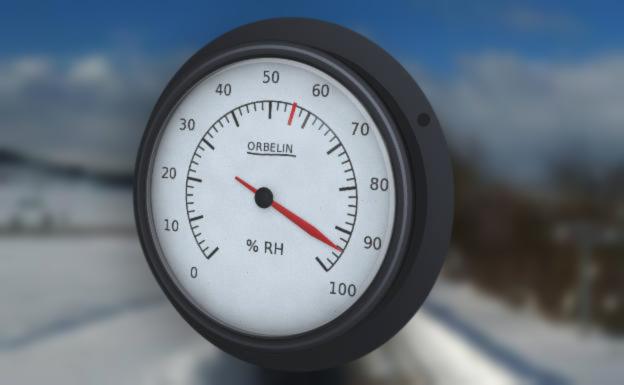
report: 94%
